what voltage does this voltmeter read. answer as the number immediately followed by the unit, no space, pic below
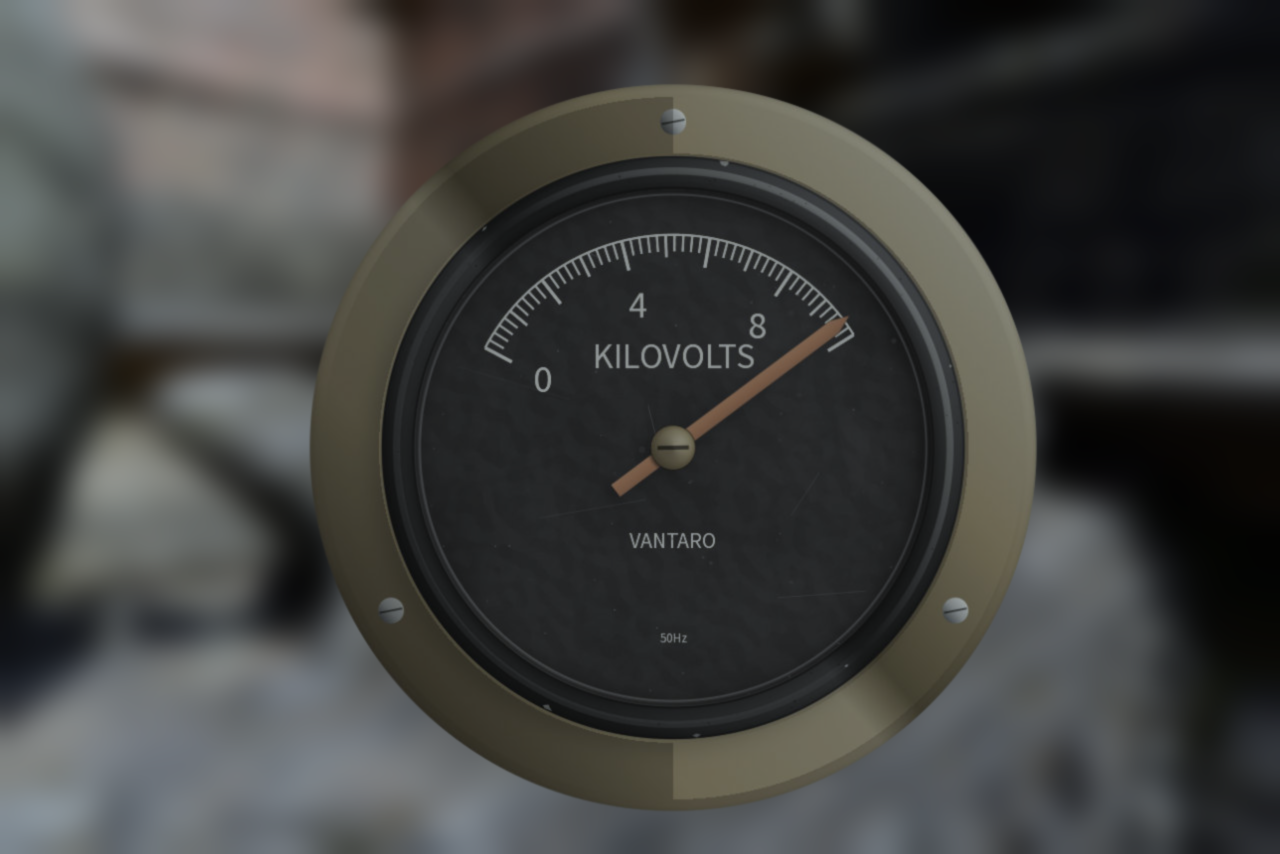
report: 9.6kV
